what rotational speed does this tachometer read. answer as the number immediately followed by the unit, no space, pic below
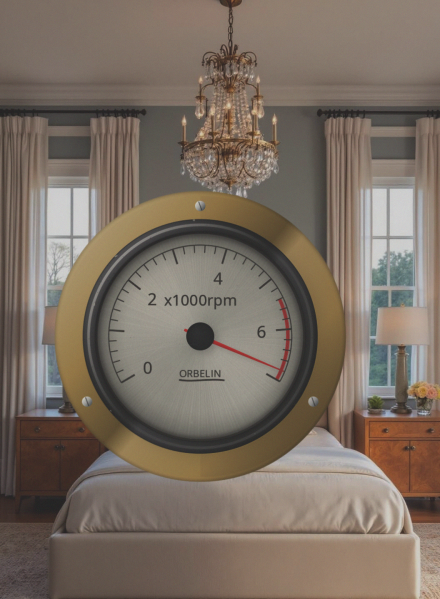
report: 6800rpm
